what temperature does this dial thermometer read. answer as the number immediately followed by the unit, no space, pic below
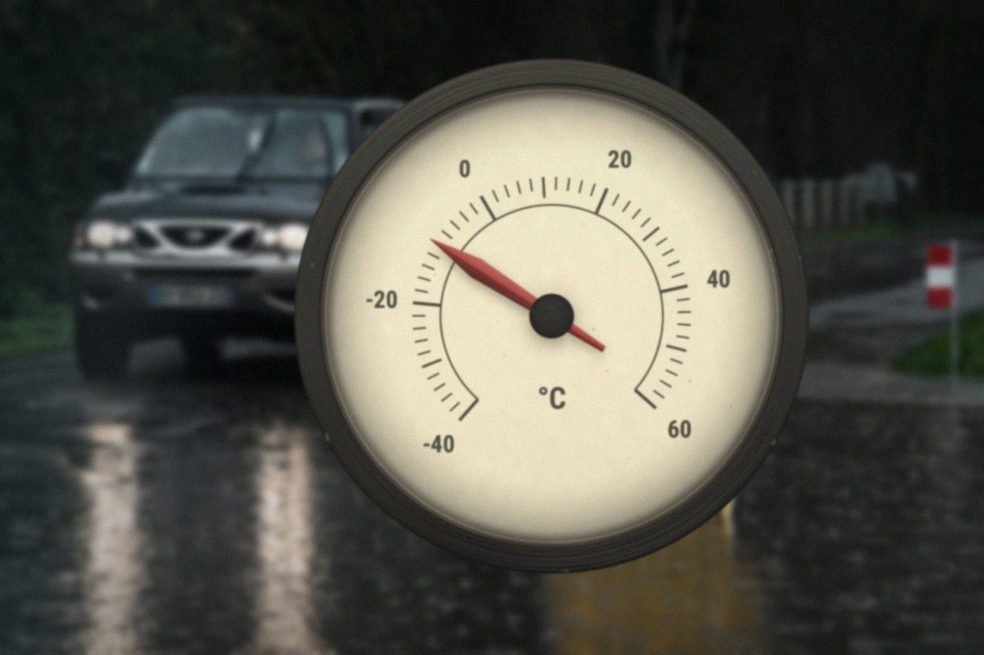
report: -10°C
